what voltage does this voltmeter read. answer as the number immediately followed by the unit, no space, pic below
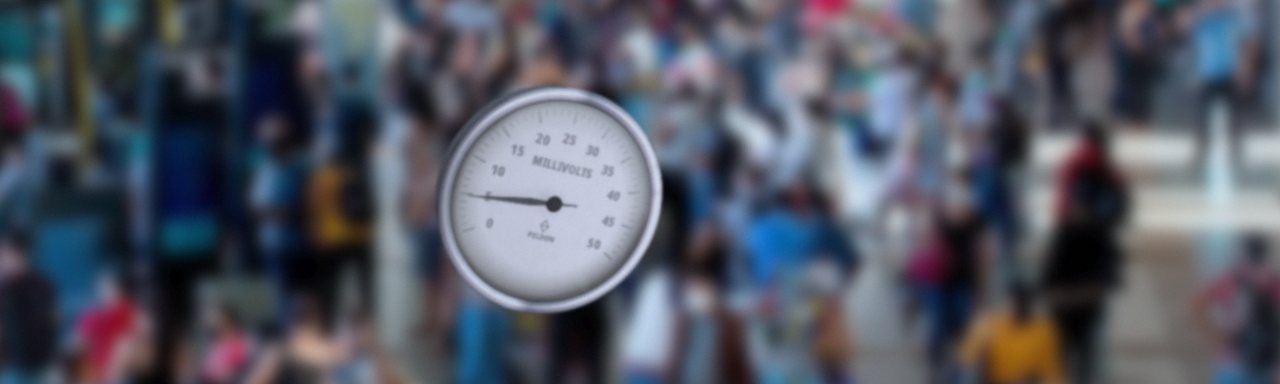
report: 5mV
